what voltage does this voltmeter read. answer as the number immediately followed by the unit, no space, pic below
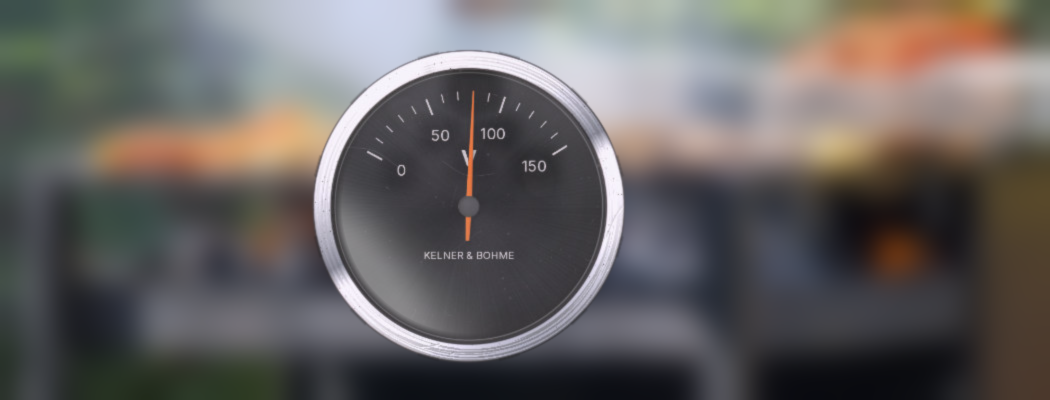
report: 80V
